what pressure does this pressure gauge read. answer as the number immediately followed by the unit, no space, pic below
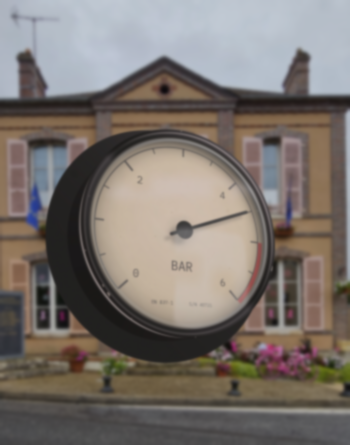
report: 4.5bar
